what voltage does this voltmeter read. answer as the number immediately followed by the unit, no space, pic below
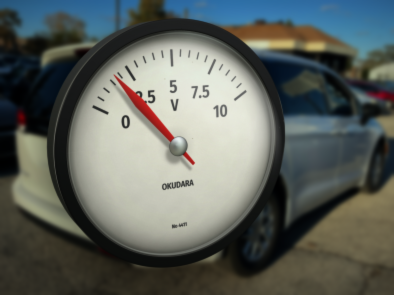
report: 1.75V
